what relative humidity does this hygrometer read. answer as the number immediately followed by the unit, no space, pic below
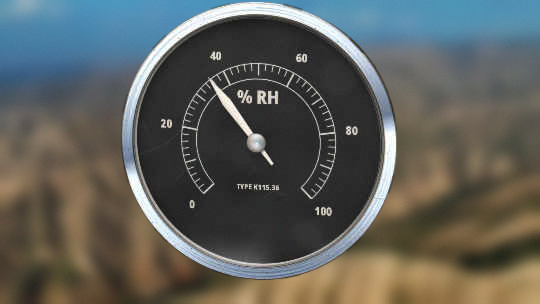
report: 36%
